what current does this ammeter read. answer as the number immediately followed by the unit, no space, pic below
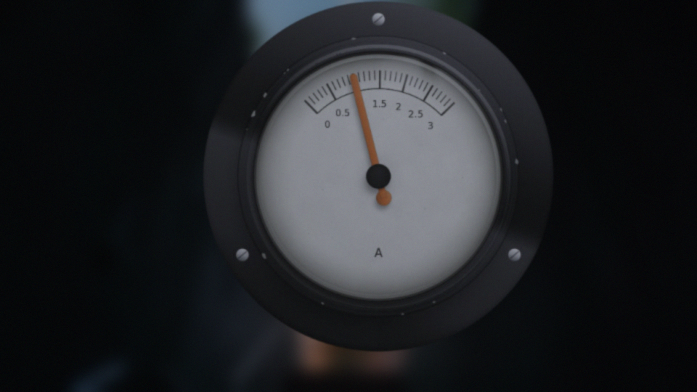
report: 1A
